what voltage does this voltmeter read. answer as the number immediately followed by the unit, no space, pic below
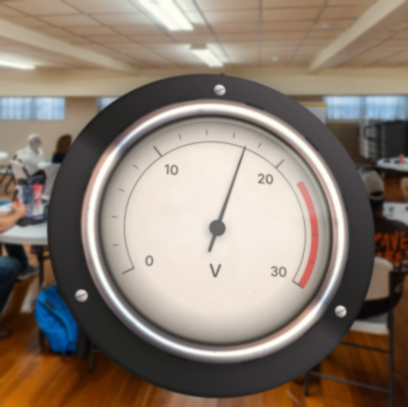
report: 17V
